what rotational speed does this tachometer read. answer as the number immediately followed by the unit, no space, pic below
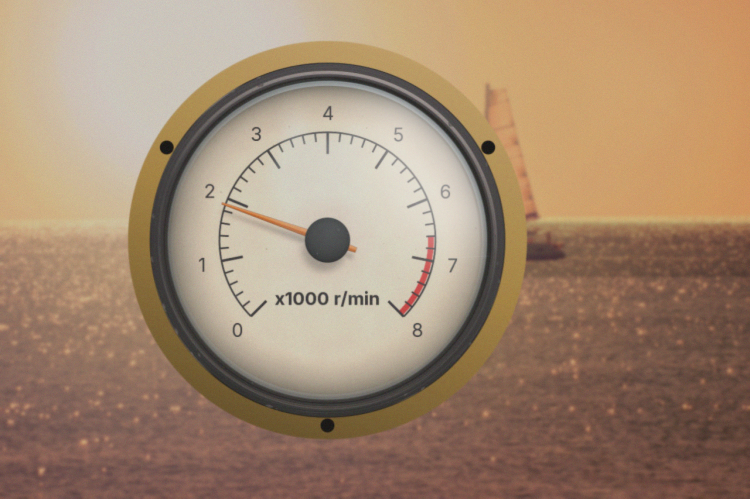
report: 1900rpm
